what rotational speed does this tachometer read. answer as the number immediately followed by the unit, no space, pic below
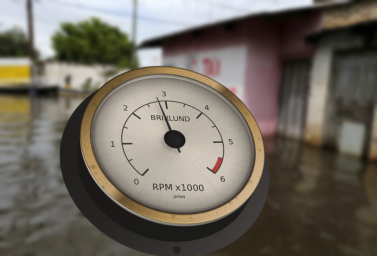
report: 2750rpm
